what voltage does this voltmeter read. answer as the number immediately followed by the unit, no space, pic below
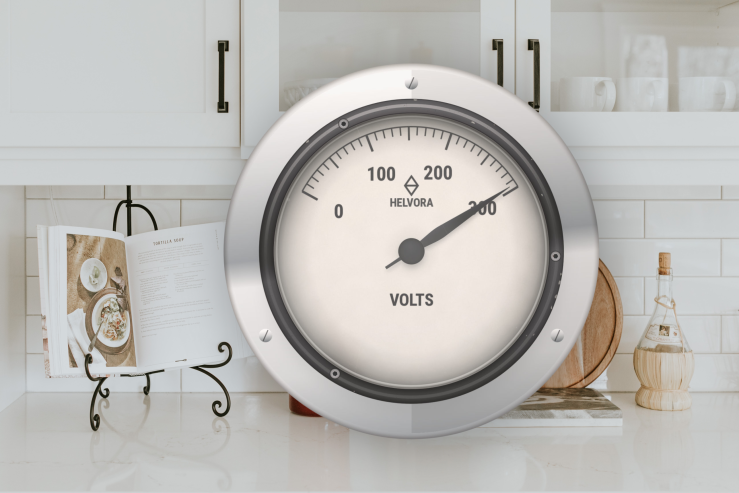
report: 295V
